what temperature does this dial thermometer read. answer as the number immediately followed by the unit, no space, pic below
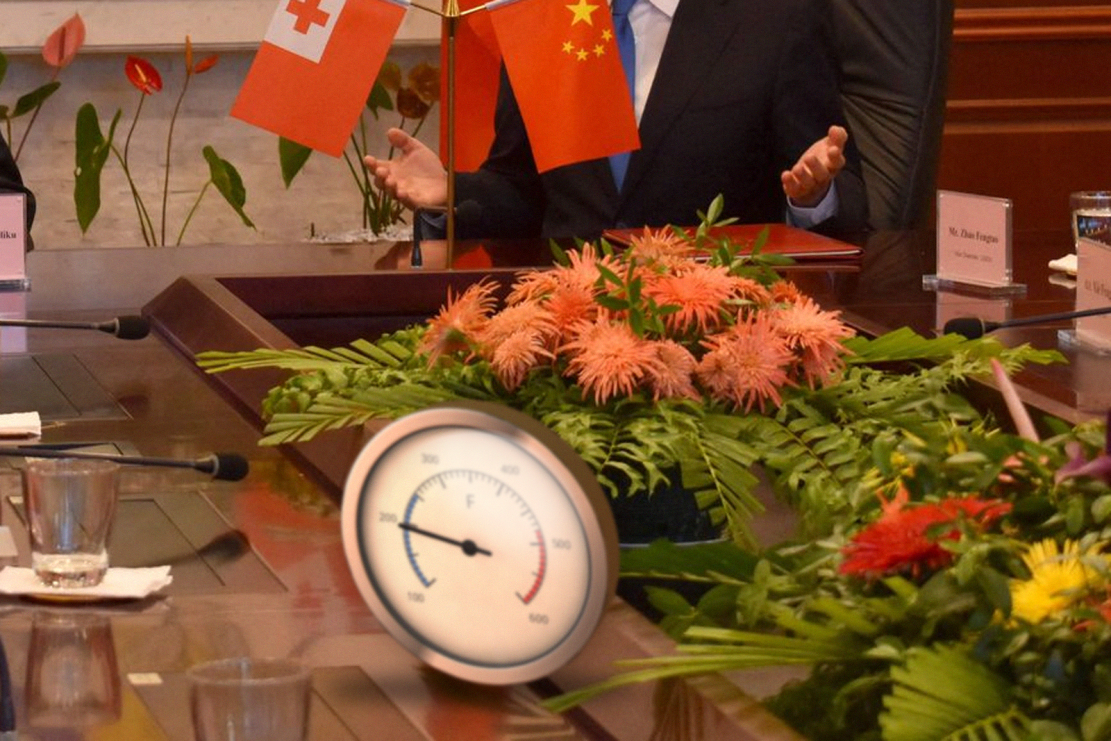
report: 200°F
